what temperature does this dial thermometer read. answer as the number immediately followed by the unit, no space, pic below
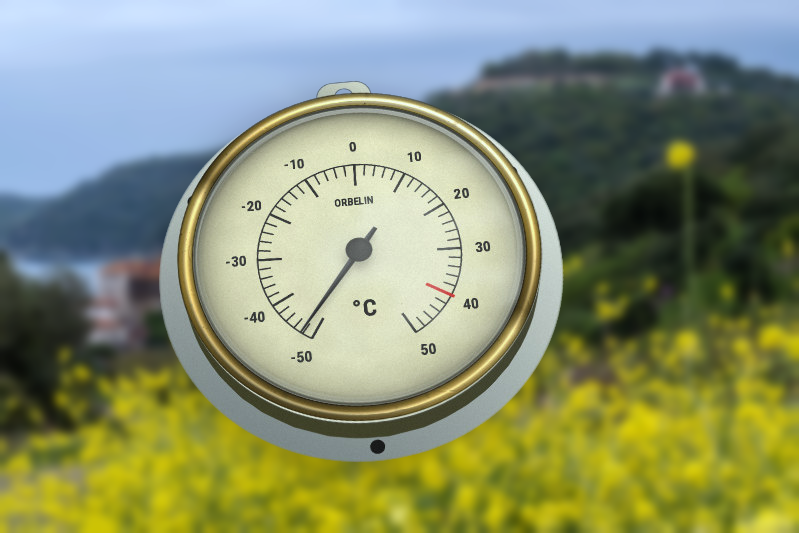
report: -48°C
